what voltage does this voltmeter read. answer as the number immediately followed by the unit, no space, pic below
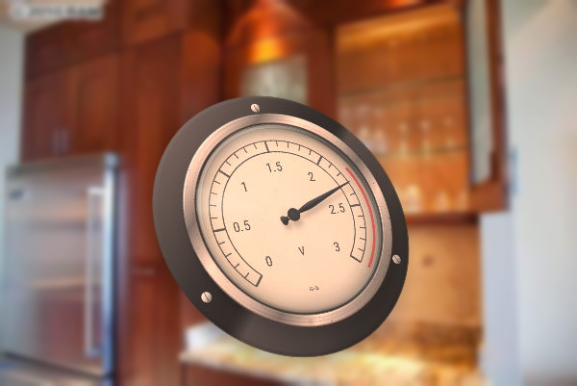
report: 2.3V
